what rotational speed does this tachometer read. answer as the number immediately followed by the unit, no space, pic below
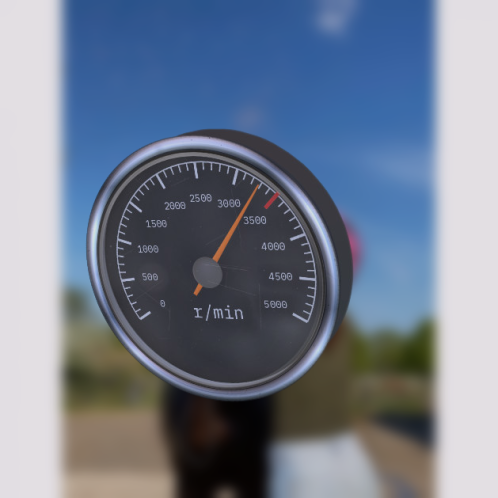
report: 3300rpm
